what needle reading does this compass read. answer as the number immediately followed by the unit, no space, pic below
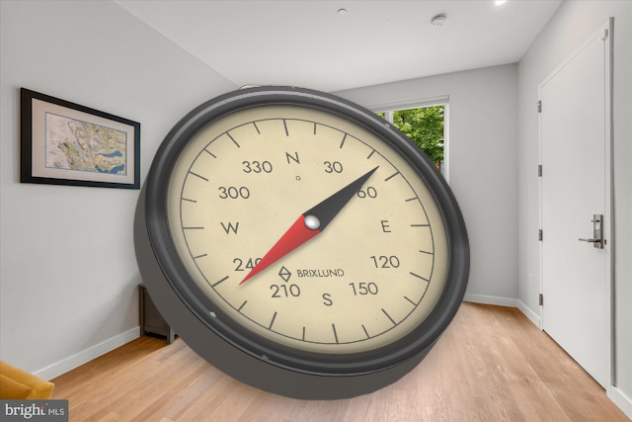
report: 232.5°
